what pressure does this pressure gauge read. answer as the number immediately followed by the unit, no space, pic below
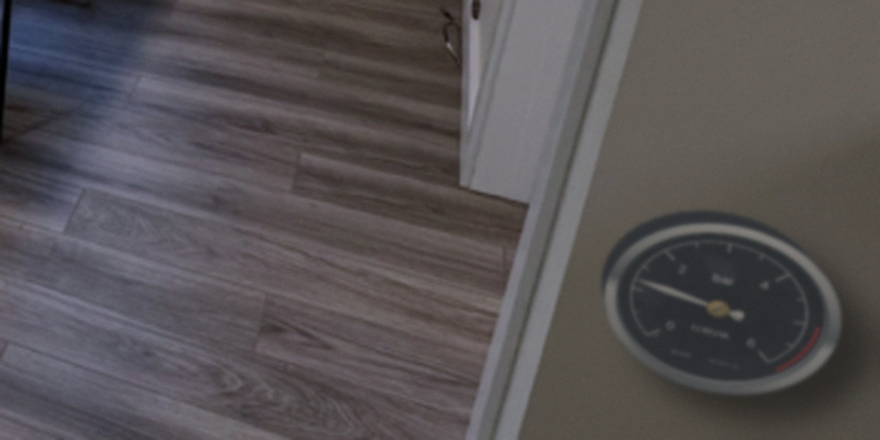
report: 1.25bar
